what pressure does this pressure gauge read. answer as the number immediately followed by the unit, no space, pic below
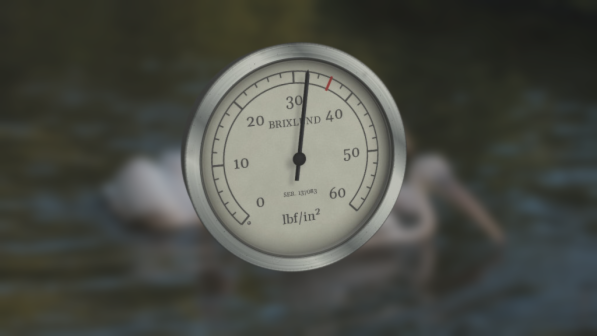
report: 32psi
